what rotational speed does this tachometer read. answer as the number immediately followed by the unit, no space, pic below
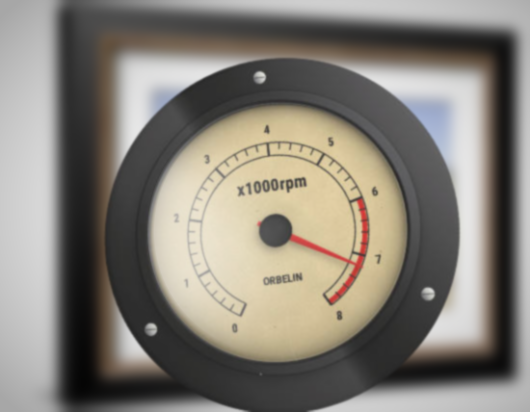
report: 7200rpm
